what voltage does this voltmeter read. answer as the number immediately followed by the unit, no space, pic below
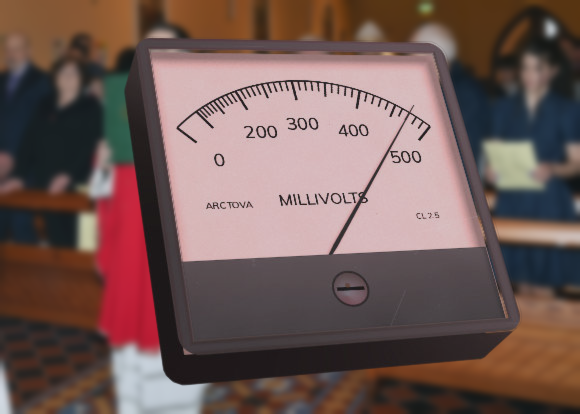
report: 470mV
